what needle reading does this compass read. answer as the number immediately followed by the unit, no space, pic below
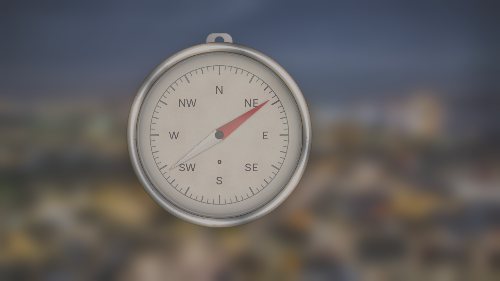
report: 55°
